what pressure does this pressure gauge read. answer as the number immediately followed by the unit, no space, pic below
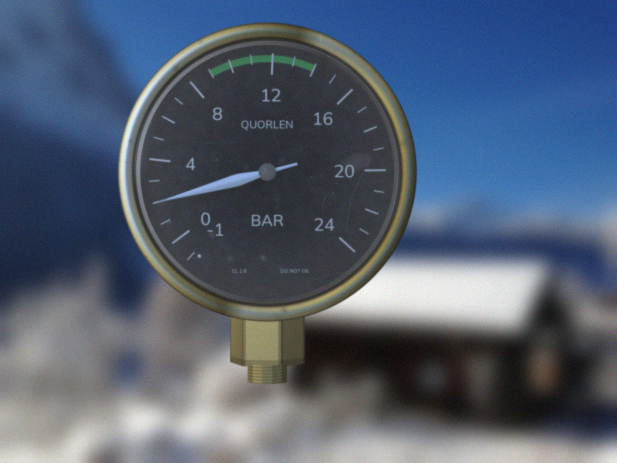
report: 2bar
